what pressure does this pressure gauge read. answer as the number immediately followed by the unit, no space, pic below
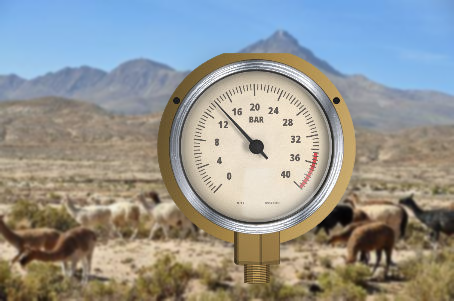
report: 14bar
